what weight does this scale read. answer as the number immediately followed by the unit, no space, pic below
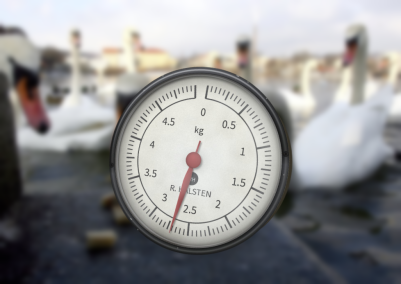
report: 2.7kg
